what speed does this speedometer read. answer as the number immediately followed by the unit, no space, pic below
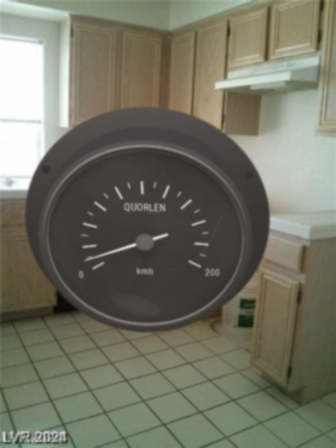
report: 10km/h
